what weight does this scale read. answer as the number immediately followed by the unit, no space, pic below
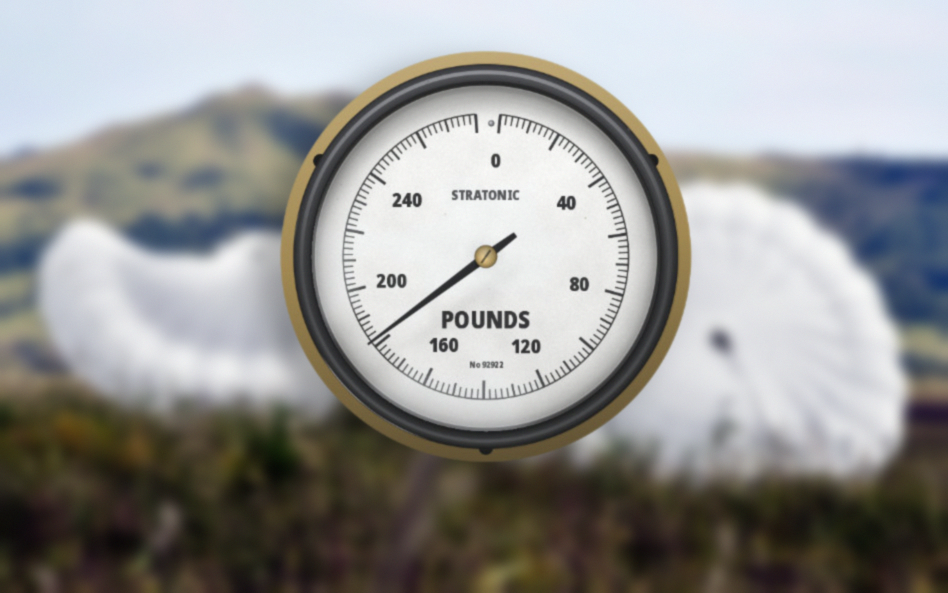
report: 182lb
